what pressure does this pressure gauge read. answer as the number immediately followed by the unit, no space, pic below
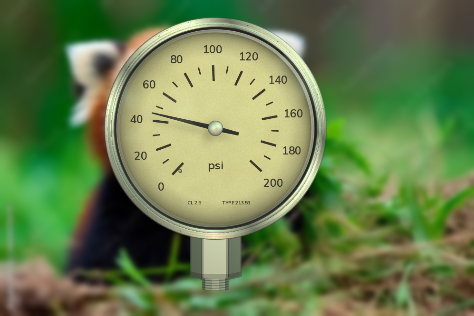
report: 45psi
